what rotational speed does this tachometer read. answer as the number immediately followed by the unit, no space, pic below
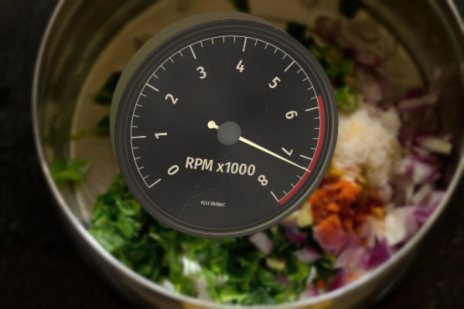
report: 7200rpm
